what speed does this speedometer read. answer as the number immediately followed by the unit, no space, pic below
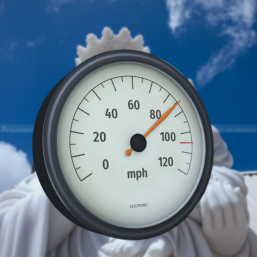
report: 85mph
